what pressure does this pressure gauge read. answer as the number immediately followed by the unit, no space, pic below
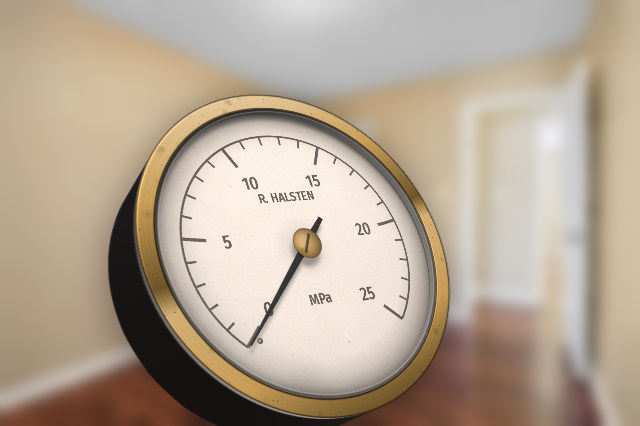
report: 0MPa
